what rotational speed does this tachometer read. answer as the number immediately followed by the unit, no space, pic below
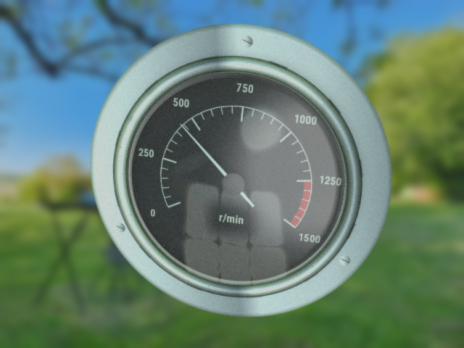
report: 450rpm
